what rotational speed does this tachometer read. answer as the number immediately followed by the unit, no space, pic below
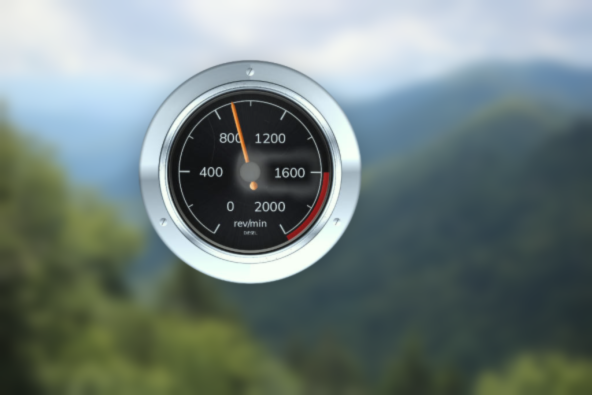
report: 900rpm
